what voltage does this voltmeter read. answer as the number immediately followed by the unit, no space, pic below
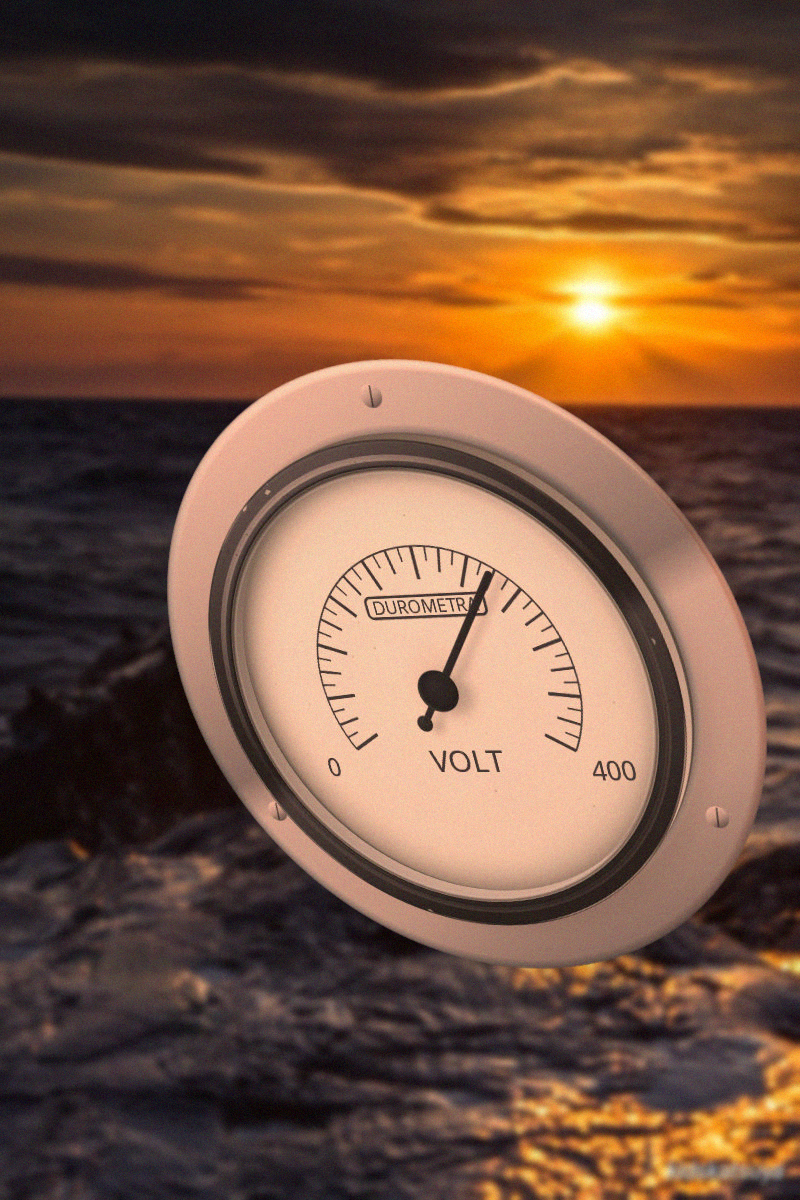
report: 260V
